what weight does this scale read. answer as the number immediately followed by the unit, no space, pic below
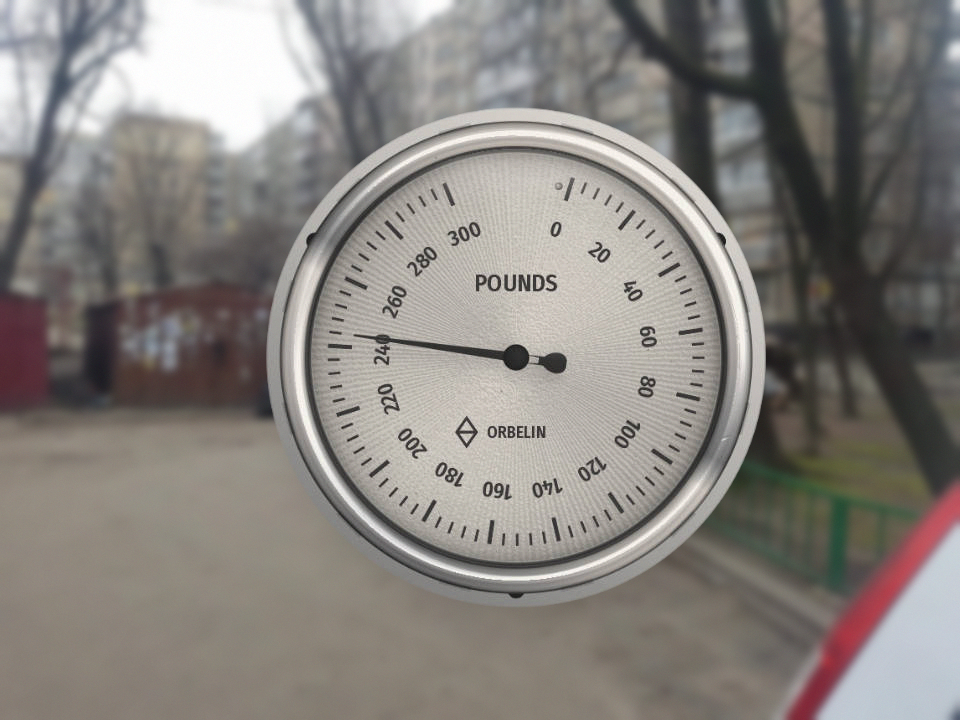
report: 244lb
